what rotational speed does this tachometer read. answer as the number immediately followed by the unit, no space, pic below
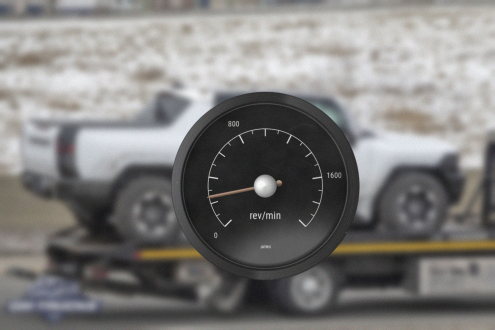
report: 250rpm
